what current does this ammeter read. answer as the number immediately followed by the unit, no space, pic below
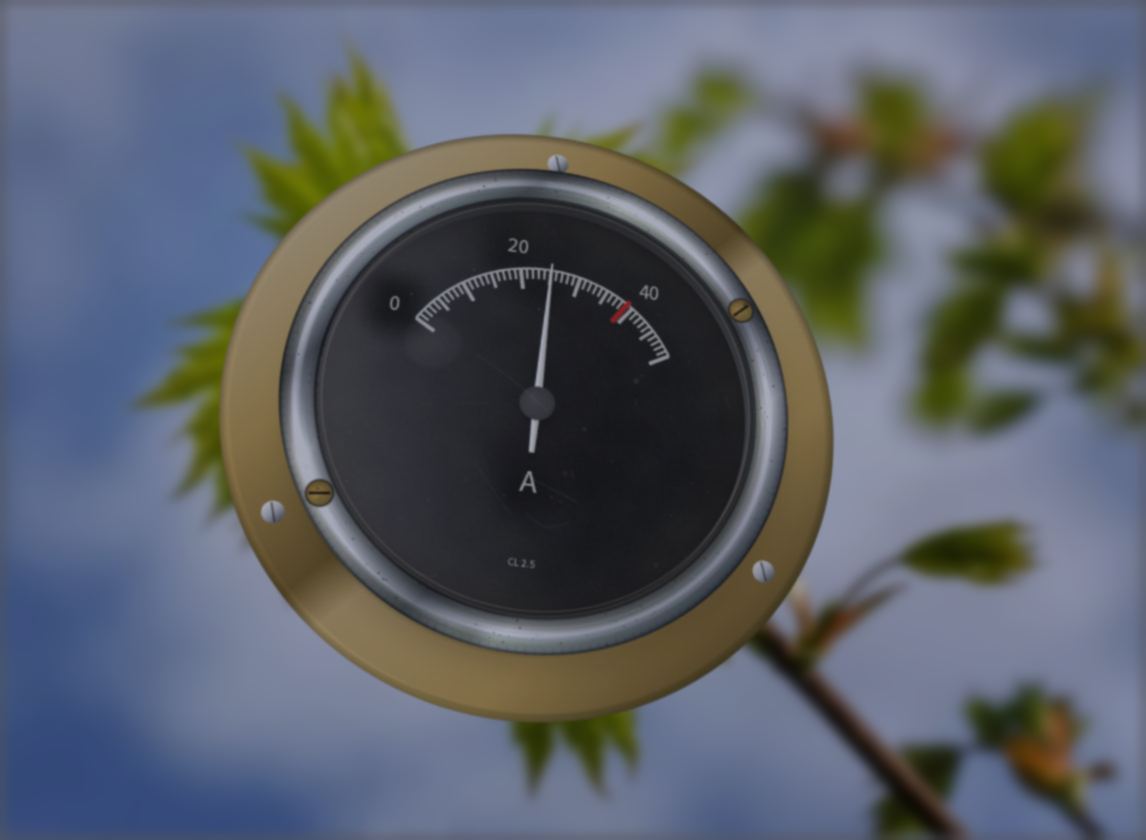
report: 25A
